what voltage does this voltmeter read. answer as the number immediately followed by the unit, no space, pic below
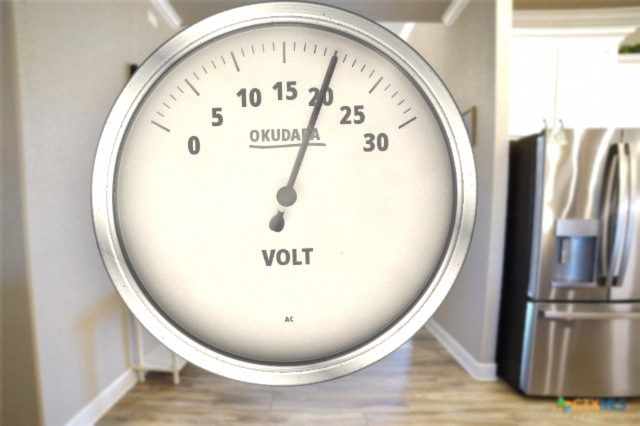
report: 20V
